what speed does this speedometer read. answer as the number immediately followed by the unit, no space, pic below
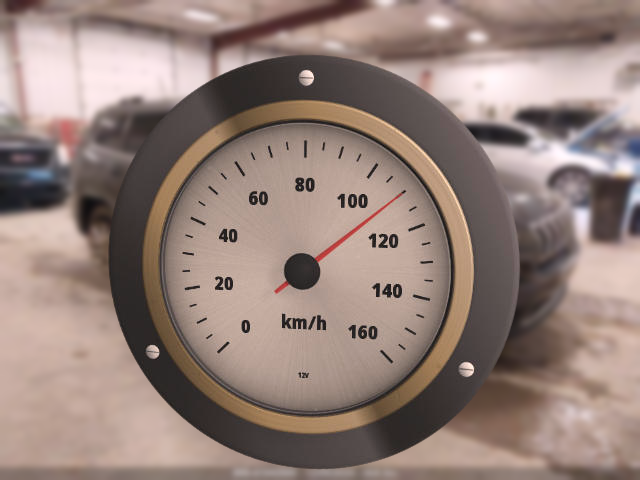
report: 110km/h
